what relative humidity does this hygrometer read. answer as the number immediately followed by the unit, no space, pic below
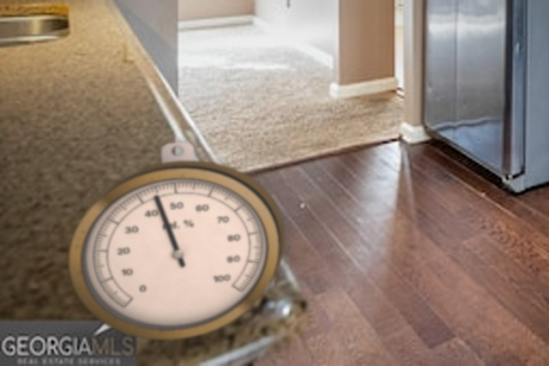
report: 45%
